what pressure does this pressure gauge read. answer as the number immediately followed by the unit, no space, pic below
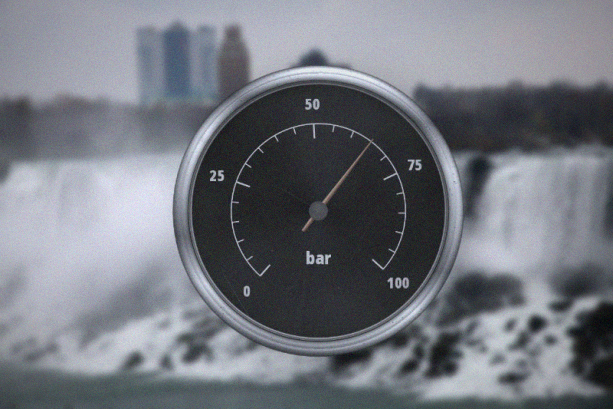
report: 65bar
